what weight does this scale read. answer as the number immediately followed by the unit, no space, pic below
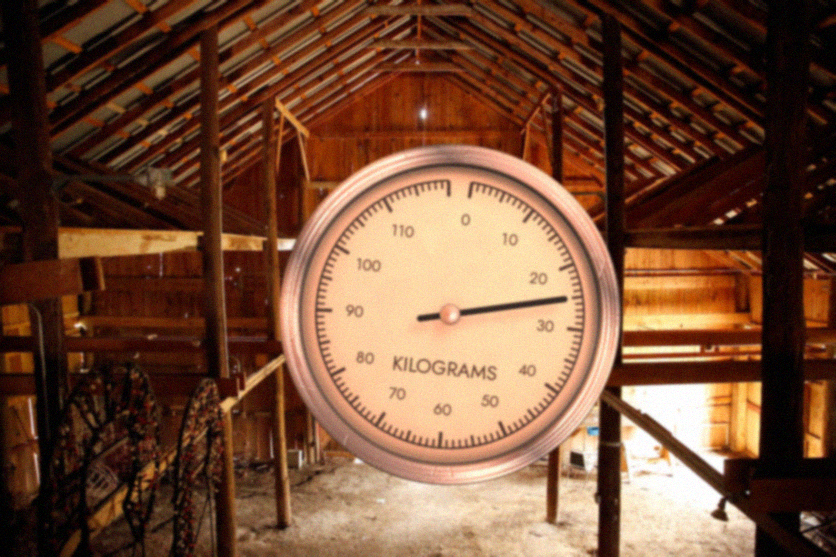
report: 25kg
